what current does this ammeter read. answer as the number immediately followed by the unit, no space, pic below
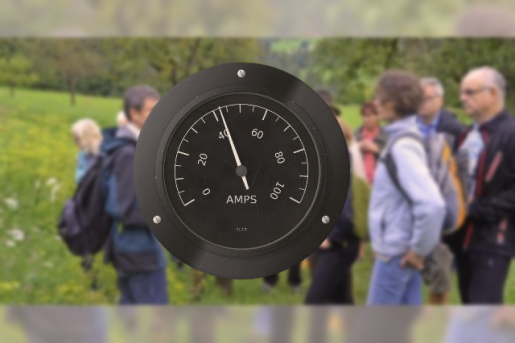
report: 42.5A
